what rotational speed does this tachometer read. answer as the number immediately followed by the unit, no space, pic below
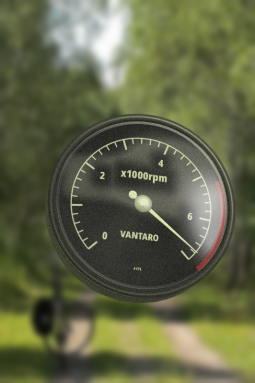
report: 6800rpm
